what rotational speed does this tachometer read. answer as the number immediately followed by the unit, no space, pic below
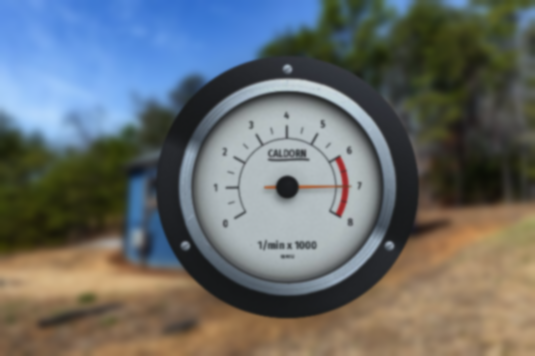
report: 7000rpm
